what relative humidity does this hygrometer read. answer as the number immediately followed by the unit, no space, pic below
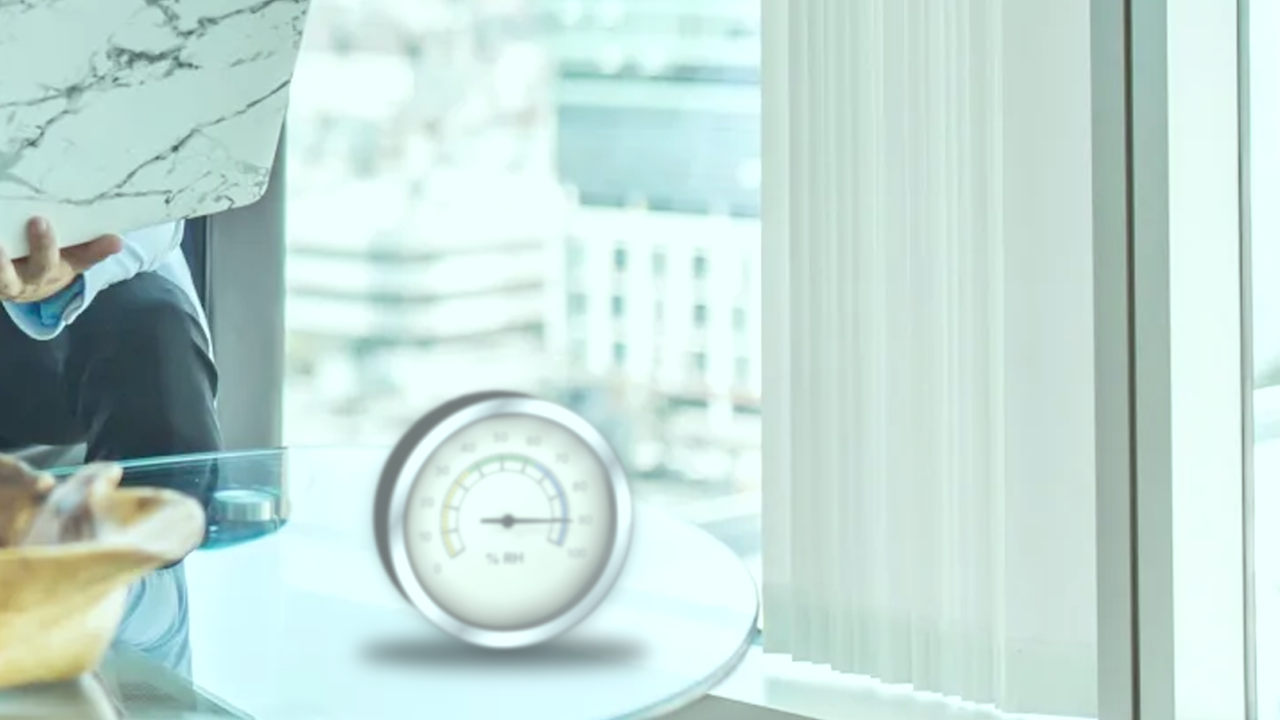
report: 90%
